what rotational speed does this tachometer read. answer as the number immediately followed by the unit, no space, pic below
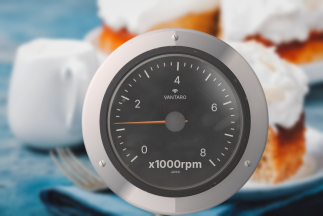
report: 1200rpm
